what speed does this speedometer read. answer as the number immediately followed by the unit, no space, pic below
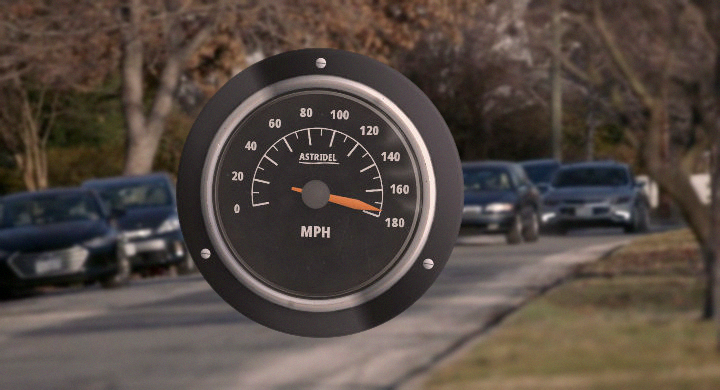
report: 175mph
